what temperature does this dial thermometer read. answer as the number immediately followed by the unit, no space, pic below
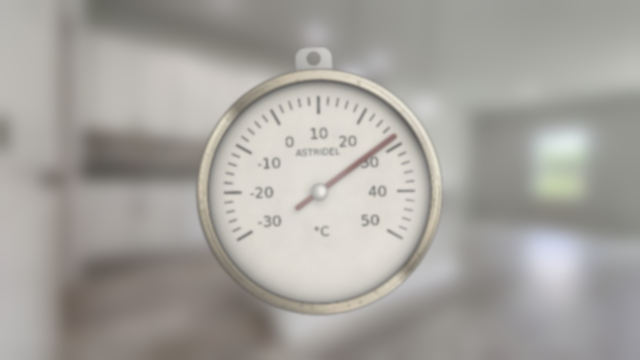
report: 28°C
